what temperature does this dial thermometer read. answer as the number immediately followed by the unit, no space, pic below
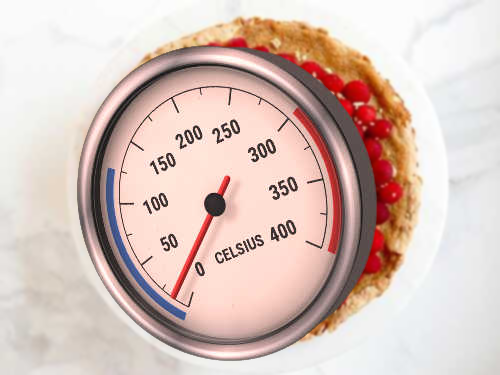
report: 12.5°C
